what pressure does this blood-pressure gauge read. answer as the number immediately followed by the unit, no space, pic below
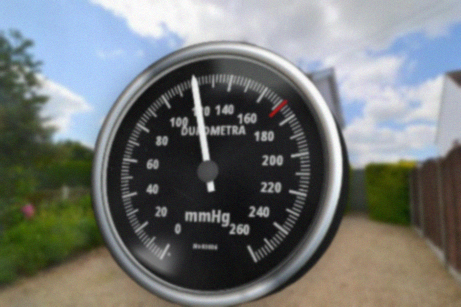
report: 120mmHg
